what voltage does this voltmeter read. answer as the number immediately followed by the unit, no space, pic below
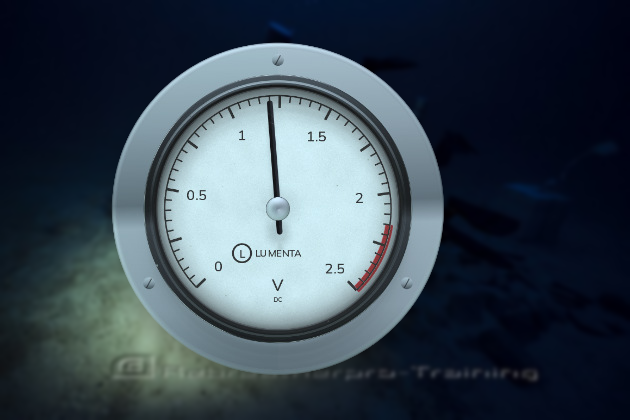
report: 1.2V
